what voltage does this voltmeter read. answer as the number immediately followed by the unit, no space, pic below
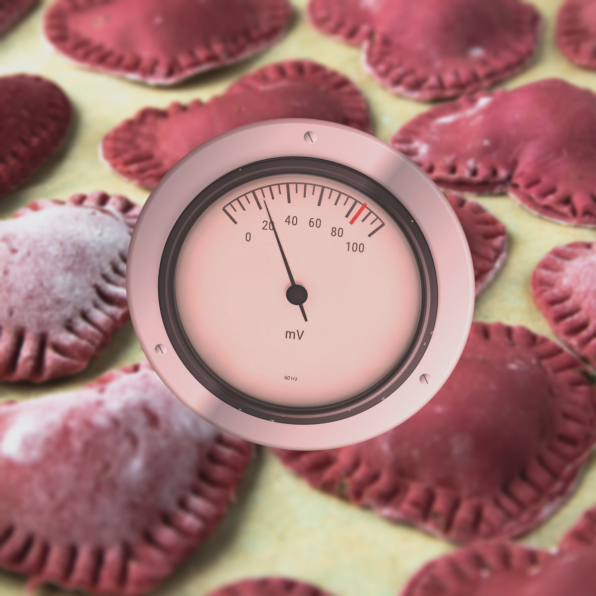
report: 25mV
